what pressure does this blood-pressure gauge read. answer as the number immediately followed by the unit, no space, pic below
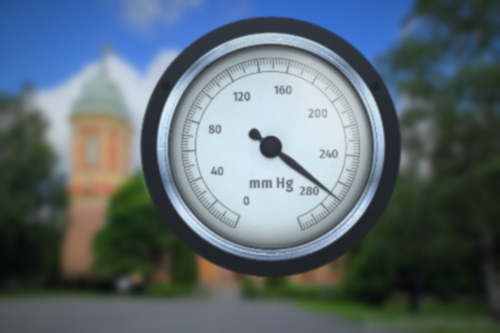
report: 270mmHg
